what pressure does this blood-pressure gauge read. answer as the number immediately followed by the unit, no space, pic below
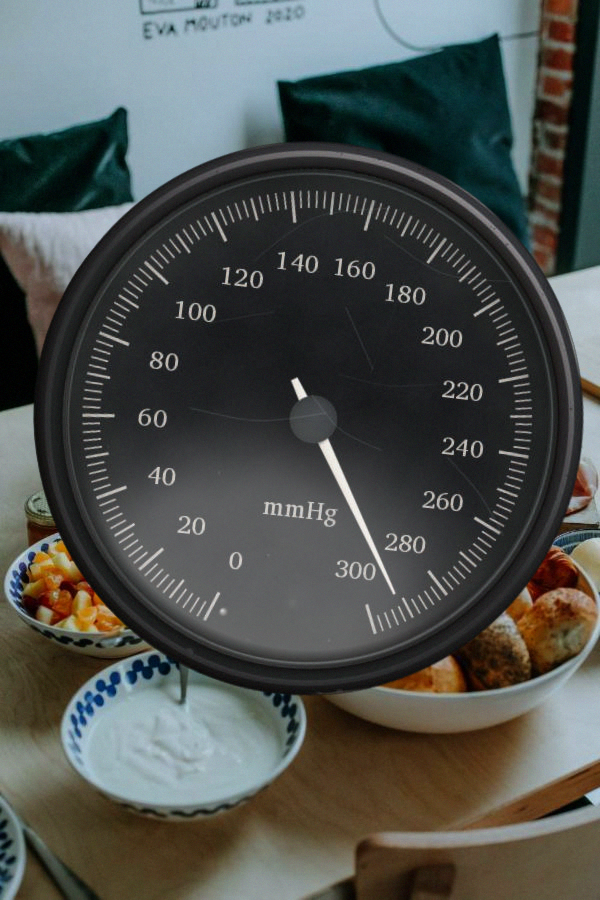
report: 292mmHg
